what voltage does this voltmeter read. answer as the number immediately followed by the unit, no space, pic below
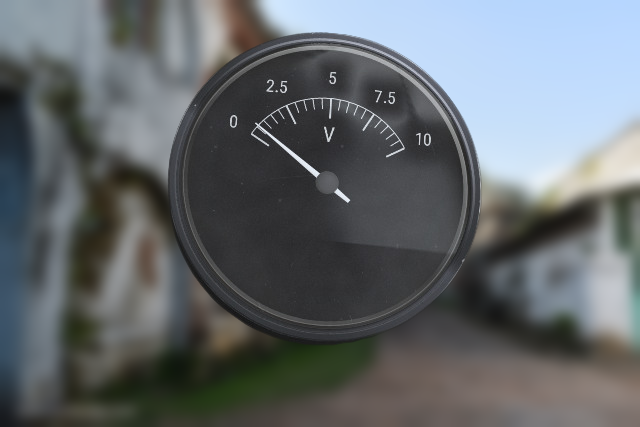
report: 0.5V
